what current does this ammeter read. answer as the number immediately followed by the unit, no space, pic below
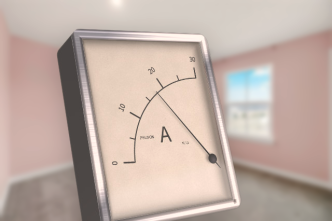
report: 17.5A
